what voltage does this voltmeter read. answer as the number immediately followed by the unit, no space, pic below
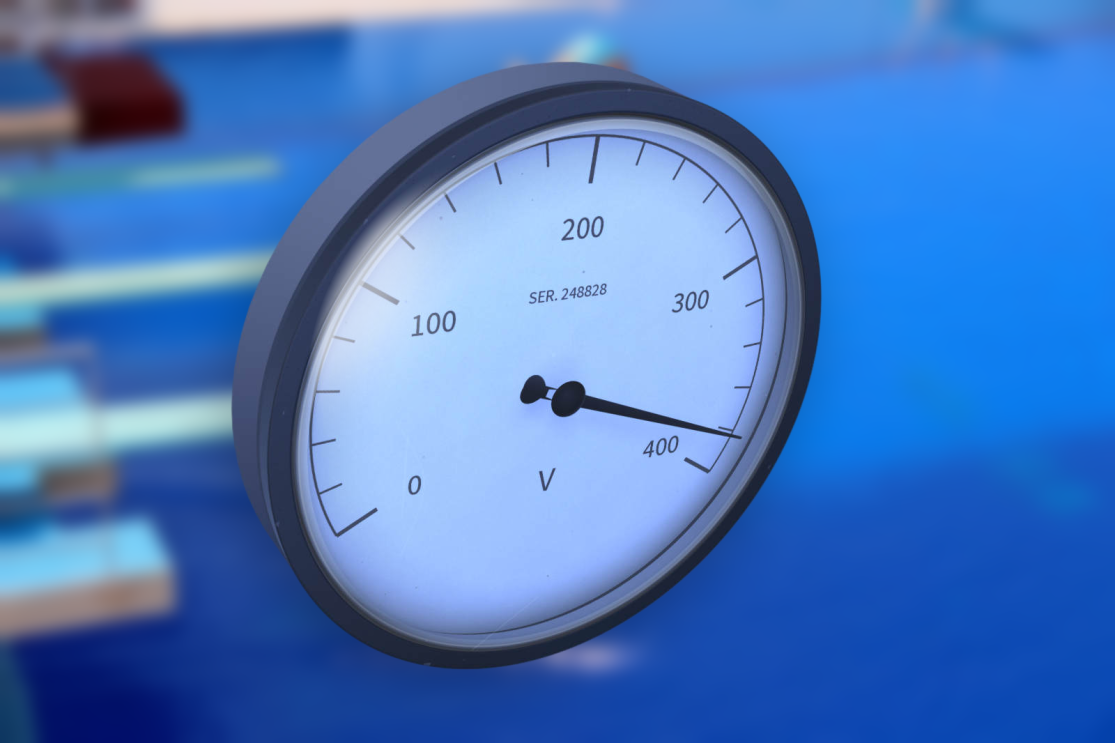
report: 380V
